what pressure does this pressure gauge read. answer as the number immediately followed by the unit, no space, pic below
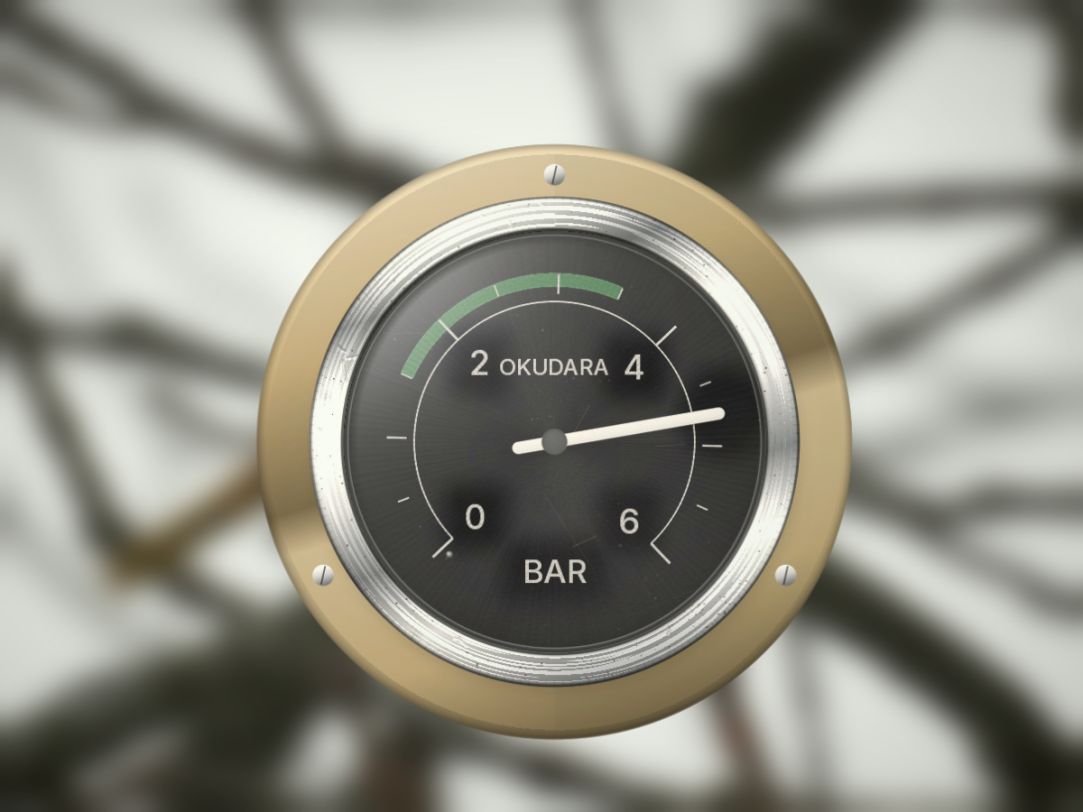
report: 4.75bar
